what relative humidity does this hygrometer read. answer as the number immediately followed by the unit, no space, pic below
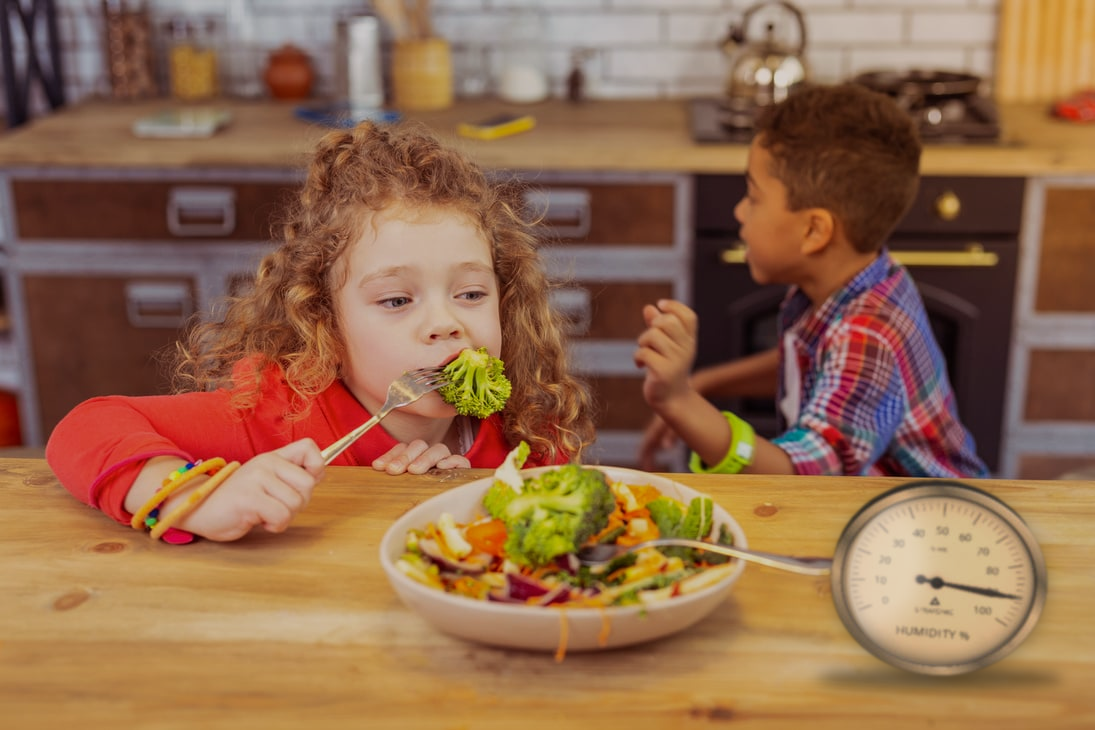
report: 90%
